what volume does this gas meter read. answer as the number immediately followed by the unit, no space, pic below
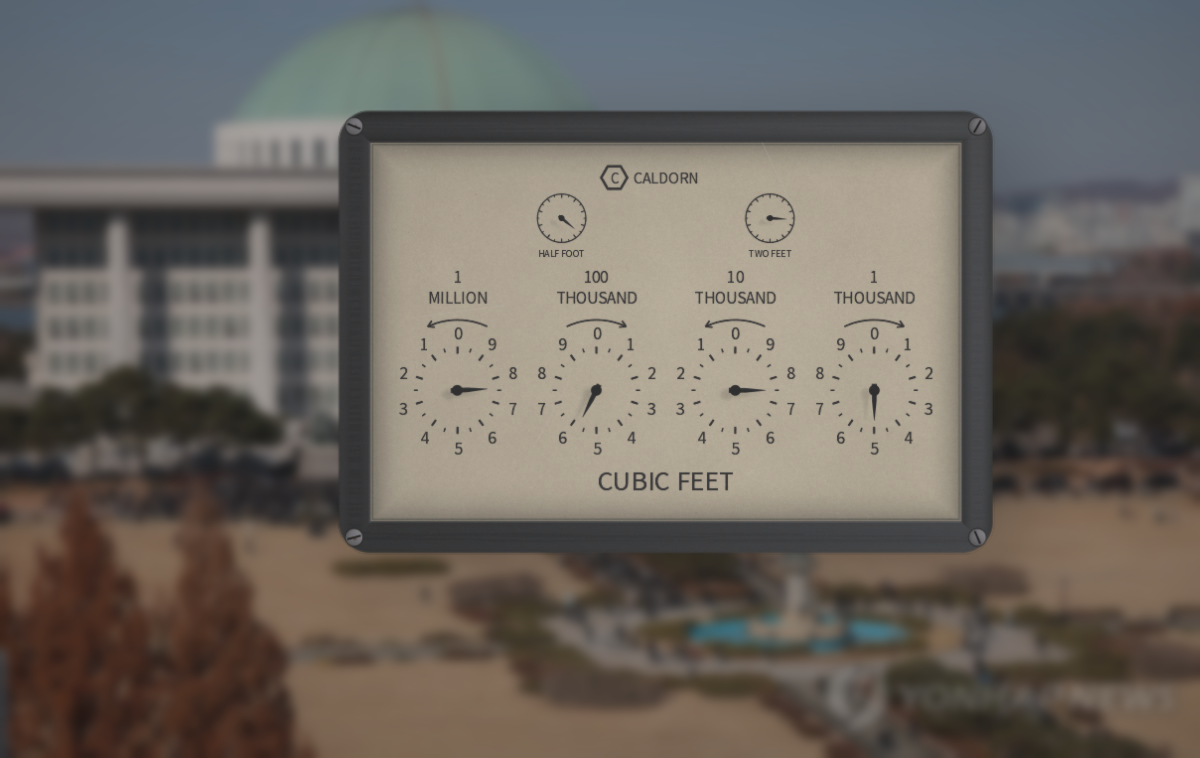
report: 757500ft³
